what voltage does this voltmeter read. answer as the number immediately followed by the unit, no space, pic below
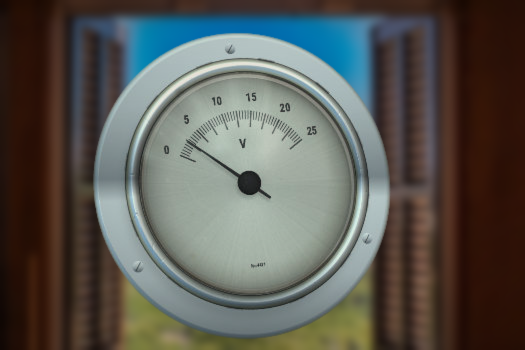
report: 2.5V
